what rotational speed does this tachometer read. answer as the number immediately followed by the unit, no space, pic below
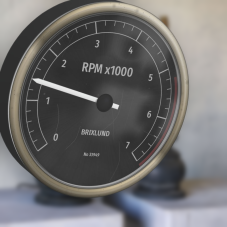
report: 1400rpm
